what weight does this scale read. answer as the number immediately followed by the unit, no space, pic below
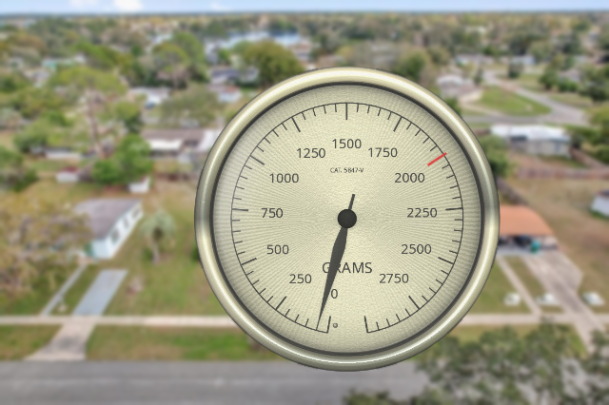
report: 50g
